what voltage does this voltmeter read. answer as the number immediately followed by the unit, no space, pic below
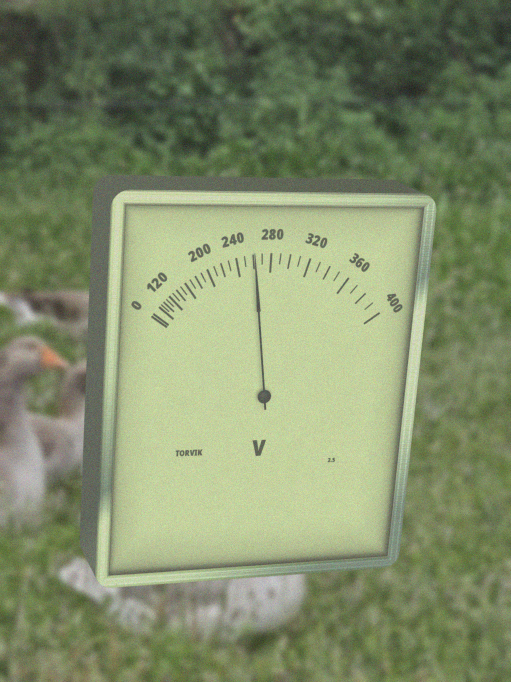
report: 260V
